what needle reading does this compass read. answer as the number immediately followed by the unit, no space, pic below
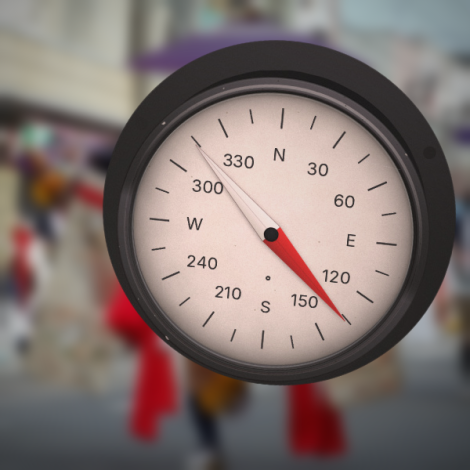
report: 135°
